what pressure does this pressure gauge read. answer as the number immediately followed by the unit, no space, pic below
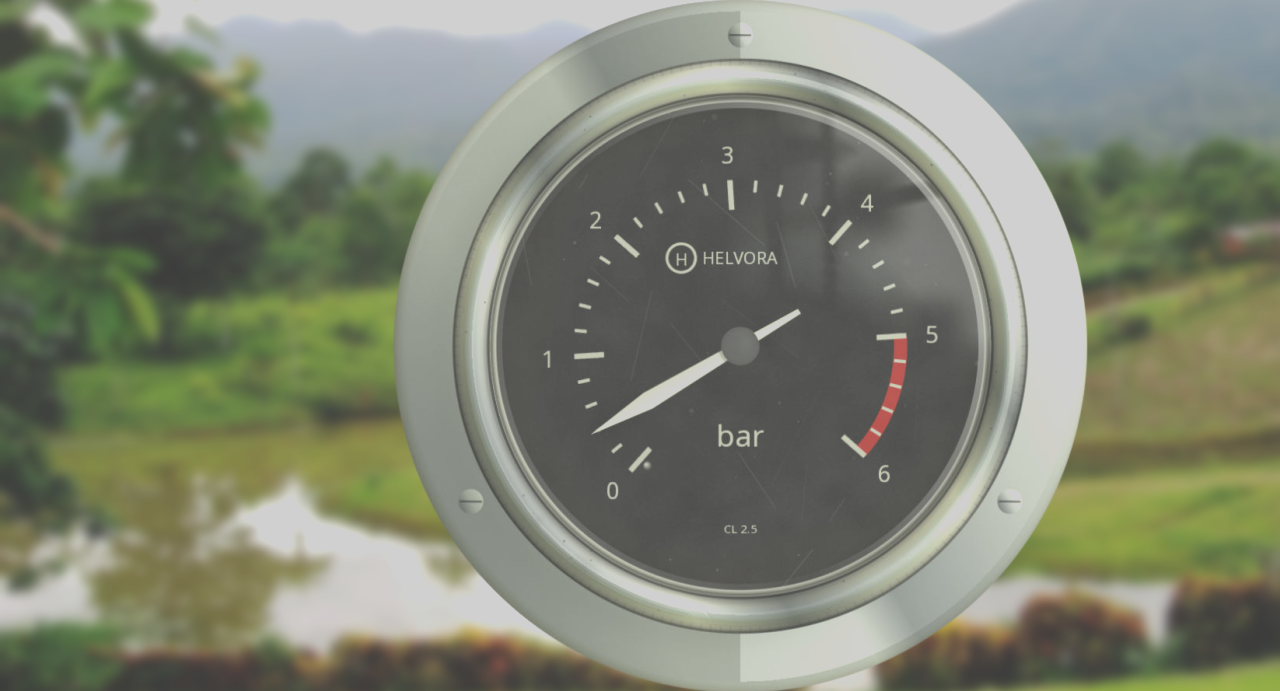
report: 0.4bar
